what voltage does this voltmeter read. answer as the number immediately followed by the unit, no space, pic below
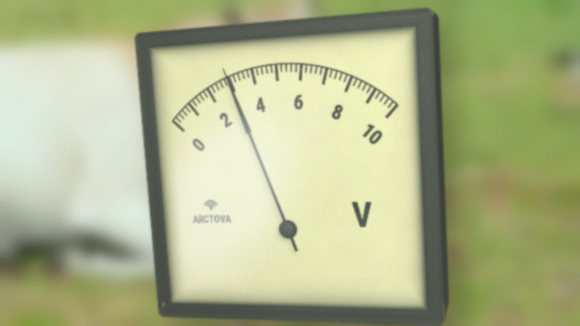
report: 3V
